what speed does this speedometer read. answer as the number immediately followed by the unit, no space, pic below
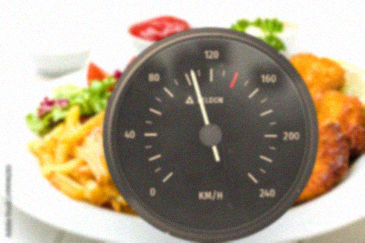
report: 105km/h
